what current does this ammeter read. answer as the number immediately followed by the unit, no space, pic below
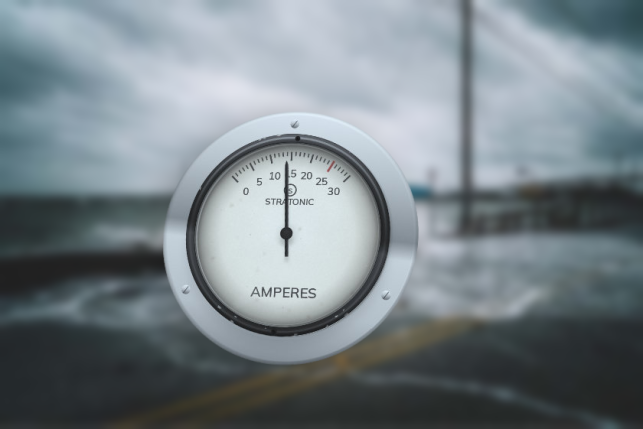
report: 14A
